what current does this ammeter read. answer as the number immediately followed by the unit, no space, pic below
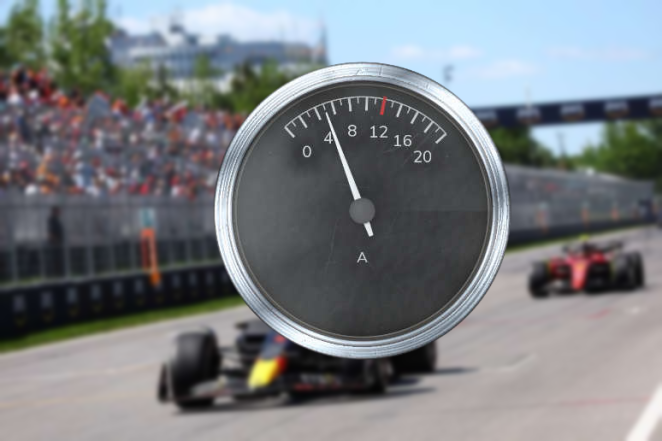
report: 5A
